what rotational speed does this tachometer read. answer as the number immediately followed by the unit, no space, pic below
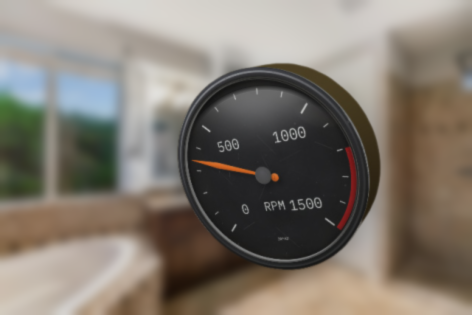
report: 350rpm
